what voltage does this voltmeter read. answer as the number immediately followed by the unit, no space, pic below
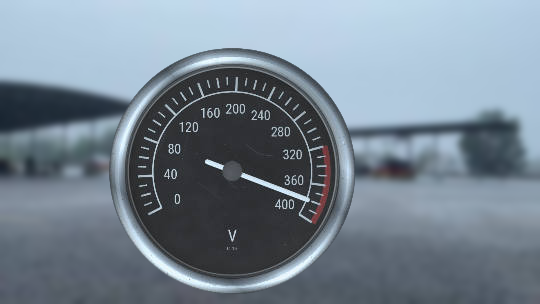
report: 380V
